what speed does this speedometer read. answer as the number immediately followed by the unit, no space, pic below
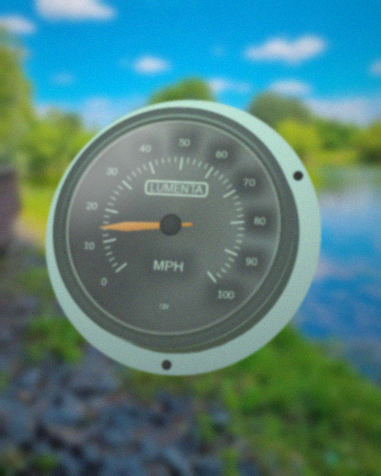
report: 14mph
